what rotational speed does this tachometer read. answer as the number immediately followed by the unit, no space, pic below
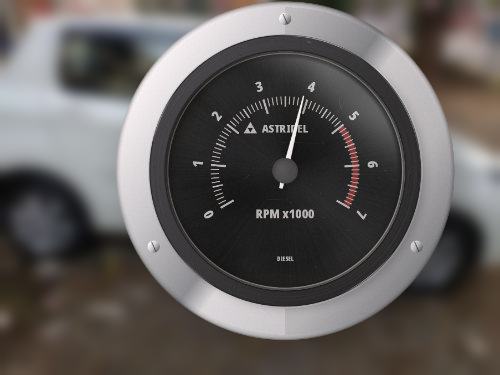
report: 3900rpm
